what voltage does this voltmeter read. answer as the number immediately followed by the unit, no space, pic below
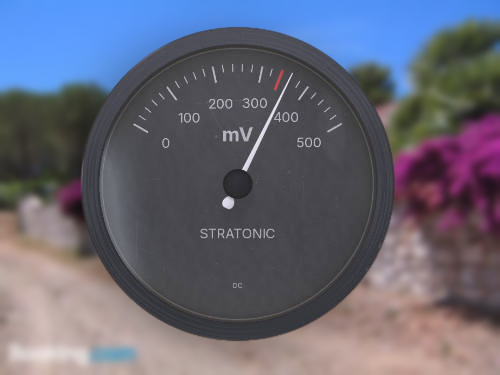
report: 360mV
